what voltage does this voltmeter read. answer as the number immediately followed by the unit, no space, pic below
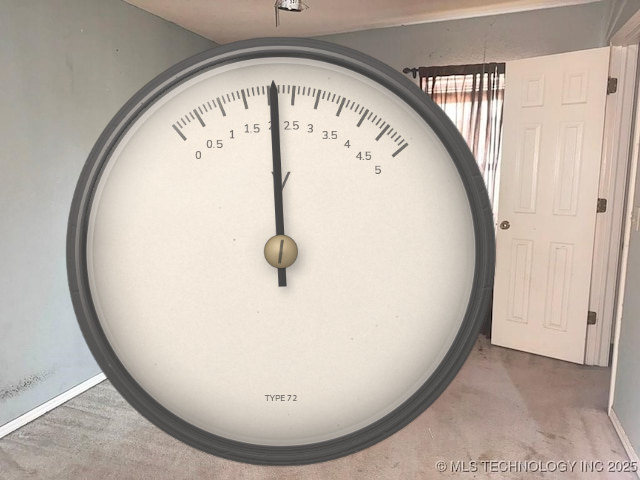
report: 2.1V
